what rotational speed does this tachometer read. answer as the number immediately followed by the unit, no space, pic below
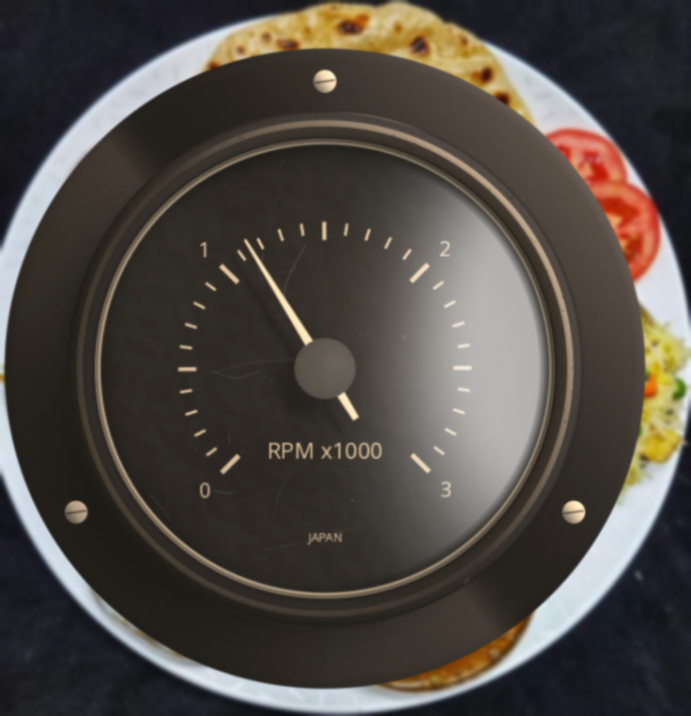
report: 1150rpm
